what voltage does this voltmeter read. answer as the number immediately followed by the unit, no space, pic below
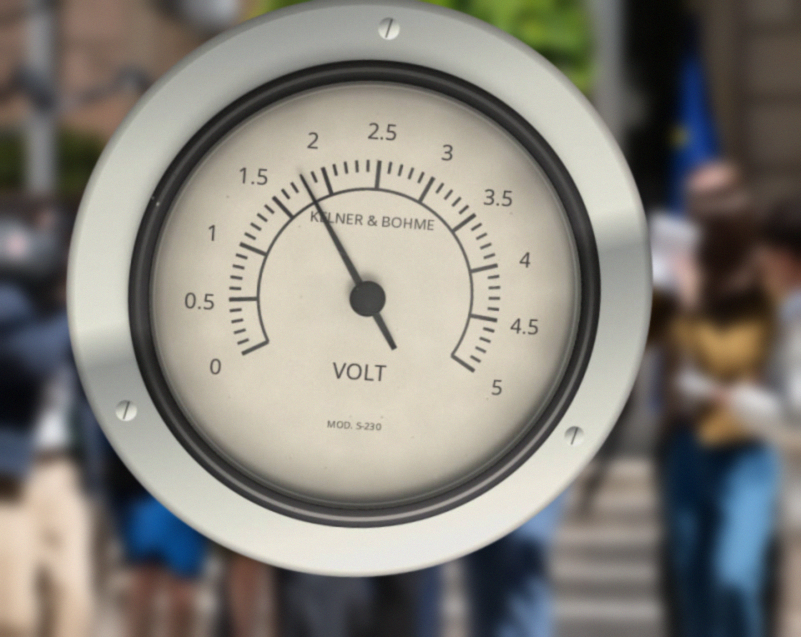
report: 1.8V
